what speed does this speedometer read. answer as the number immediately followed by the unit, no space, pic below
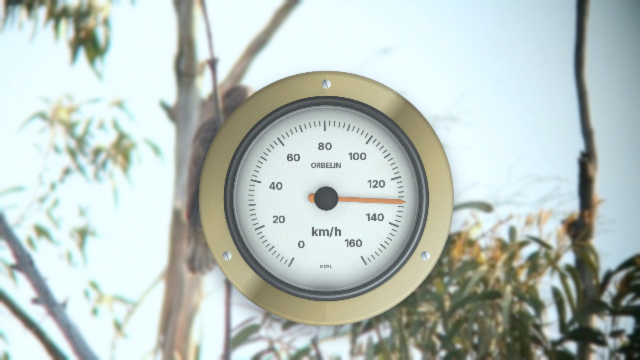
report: 130km/h
